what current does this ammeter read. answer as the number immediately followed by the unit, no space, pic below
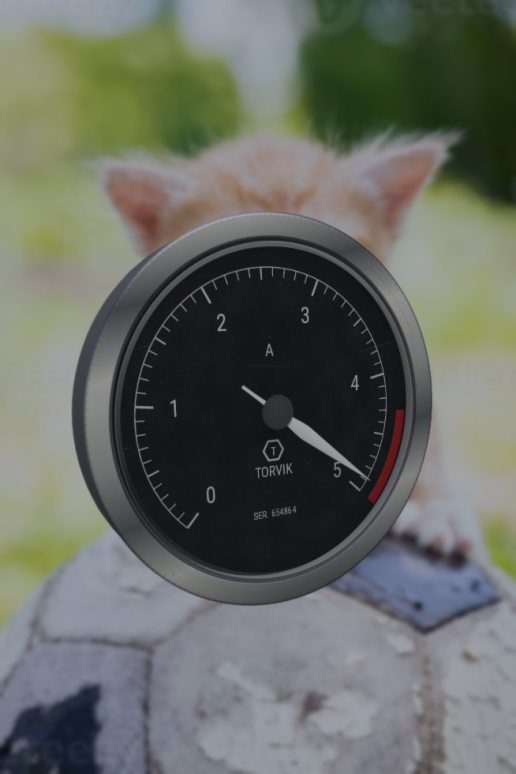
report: 4.9A
